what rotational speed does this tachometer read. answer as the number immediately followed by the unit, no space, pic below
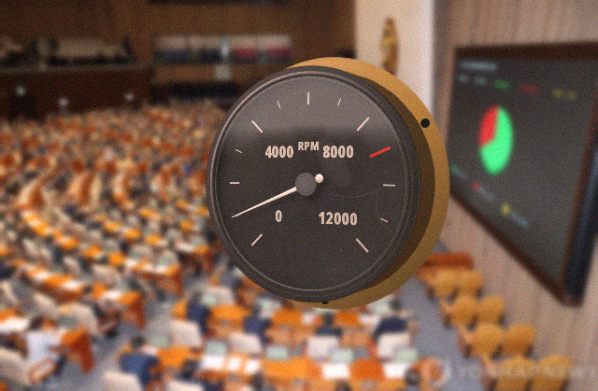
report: 1000rpm
